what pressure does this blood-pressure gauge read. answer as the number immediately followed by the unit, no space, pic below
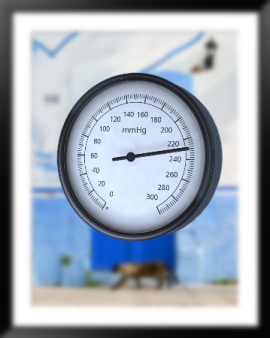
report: 230mmHg
